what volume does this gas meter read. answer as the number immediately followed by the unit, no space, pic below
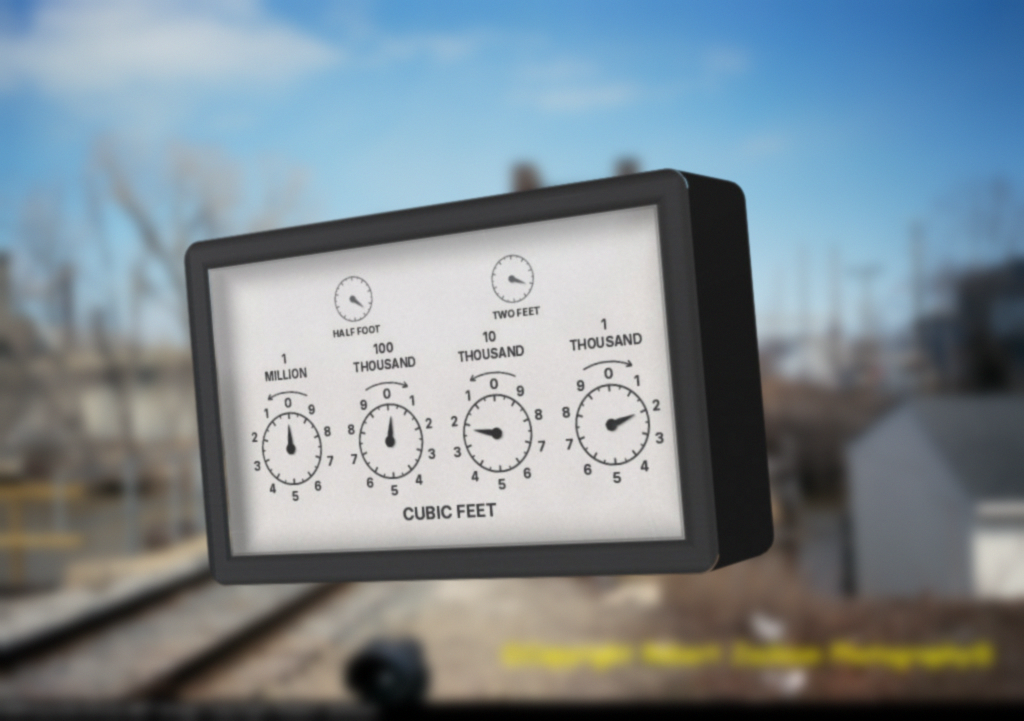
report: 2200ft³
